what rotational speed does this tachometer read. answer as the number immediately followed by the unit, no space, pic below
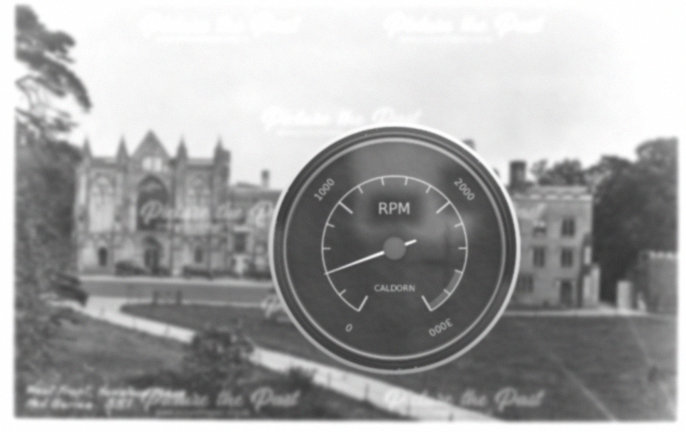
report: 400rpm
